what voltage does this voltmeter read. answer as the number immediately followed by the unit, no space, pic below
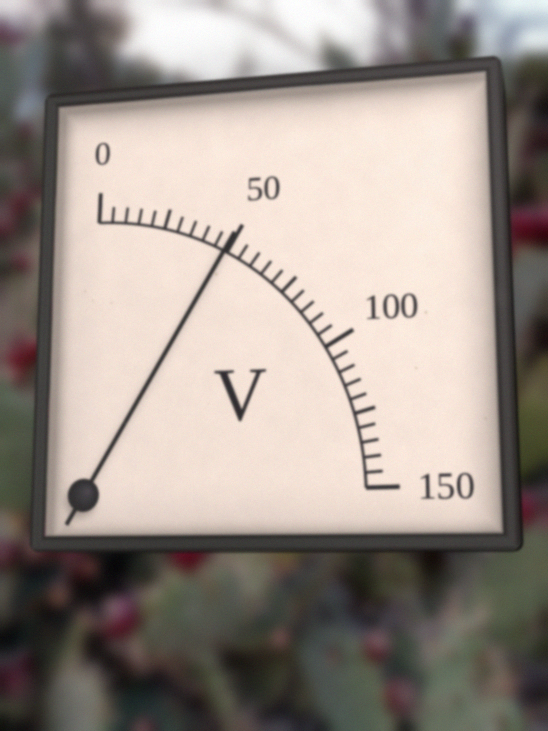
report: 50V
